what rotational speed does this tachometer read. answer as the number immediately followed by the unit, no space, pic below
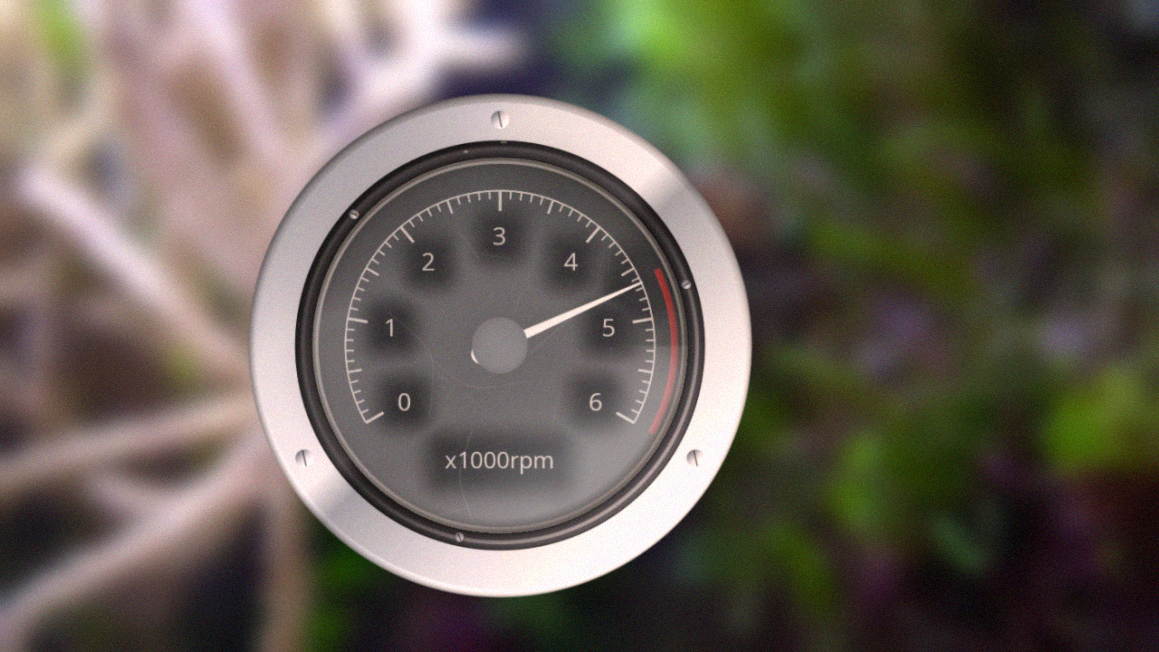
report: 4650rpm
